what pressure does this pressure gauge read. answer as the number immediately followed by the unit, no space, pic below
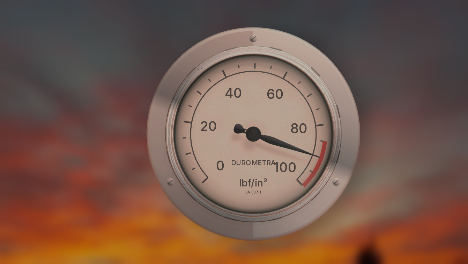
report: 90psi
